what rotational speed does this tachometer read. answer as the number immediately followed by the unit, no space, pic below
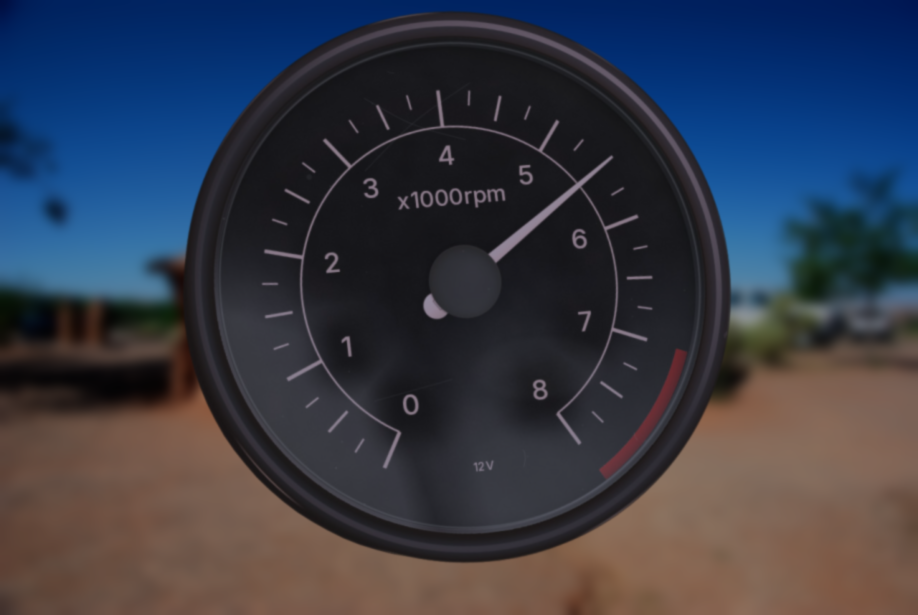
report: 5500rpm
